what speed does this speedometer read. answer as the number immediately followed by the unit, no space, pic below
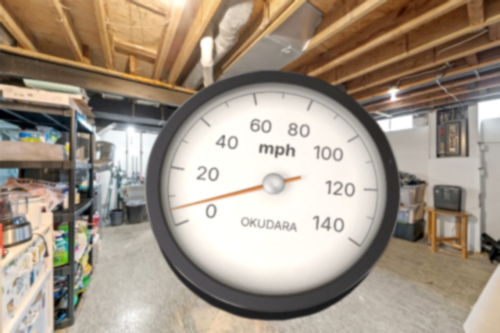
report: 5mph
